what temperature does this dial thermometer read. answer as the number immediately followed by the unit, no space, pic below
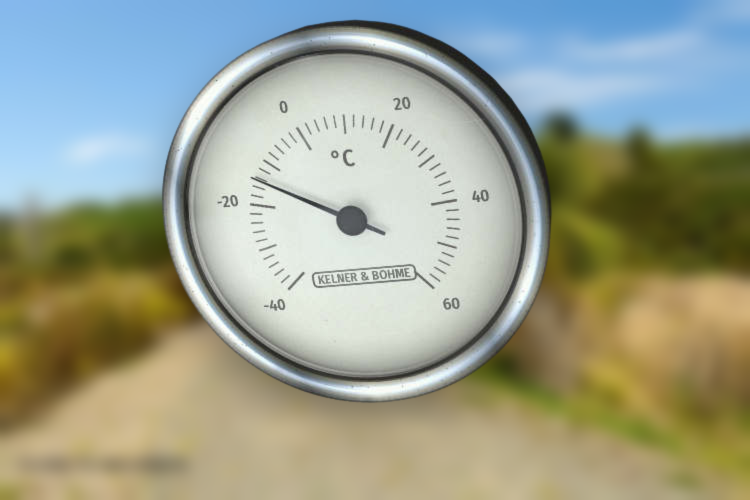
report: -14°C
